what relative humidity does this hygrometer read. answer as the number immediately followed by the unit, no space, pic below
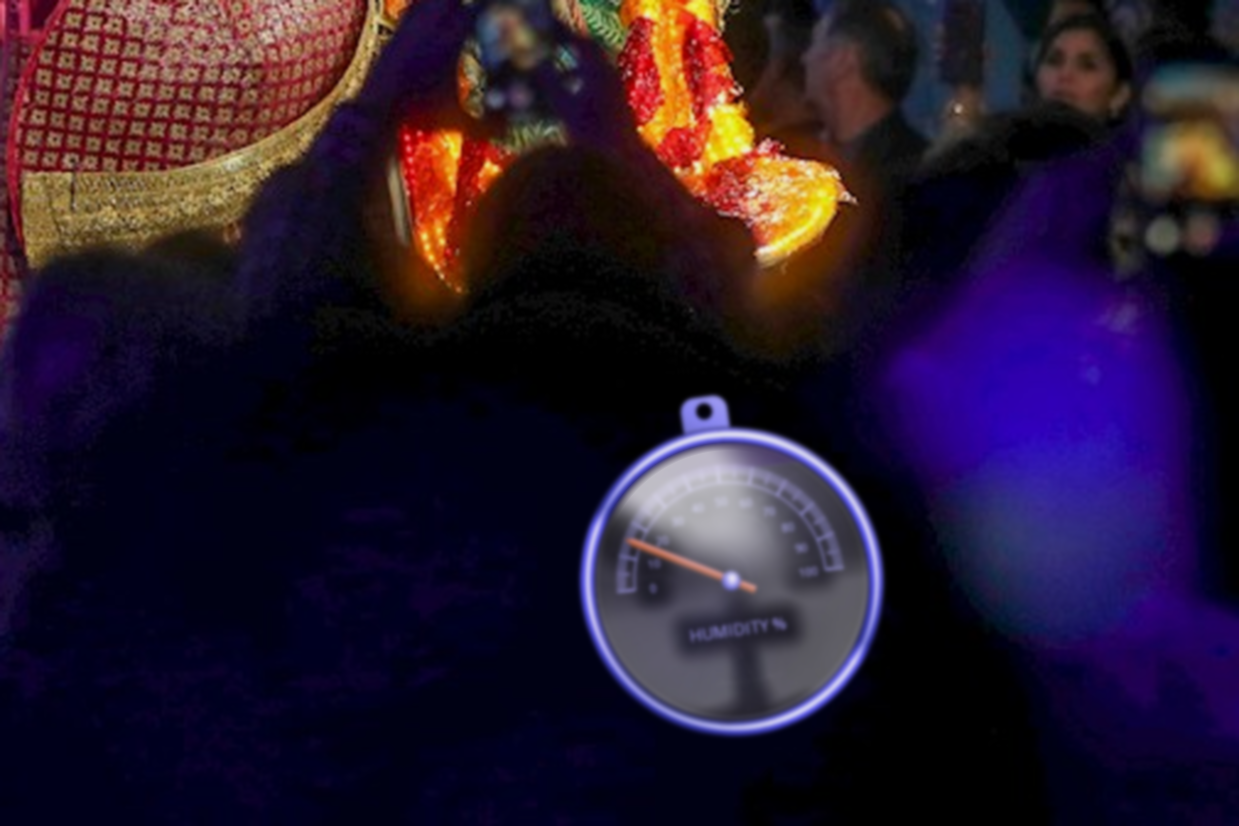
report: 15%
